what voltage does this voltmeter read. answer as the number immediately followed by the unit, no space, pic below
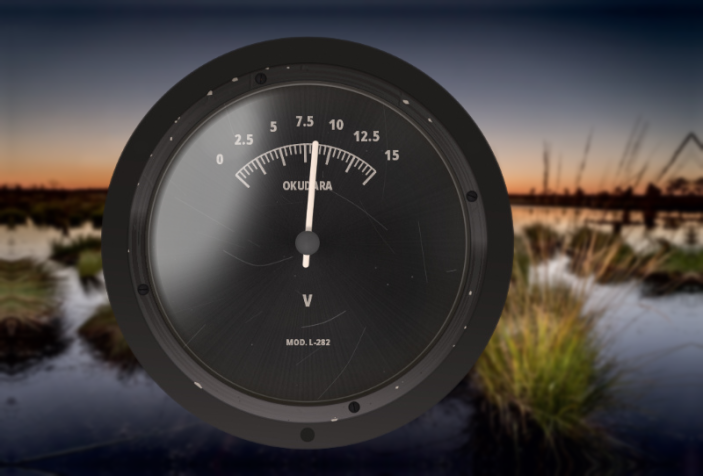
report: 8.5V
